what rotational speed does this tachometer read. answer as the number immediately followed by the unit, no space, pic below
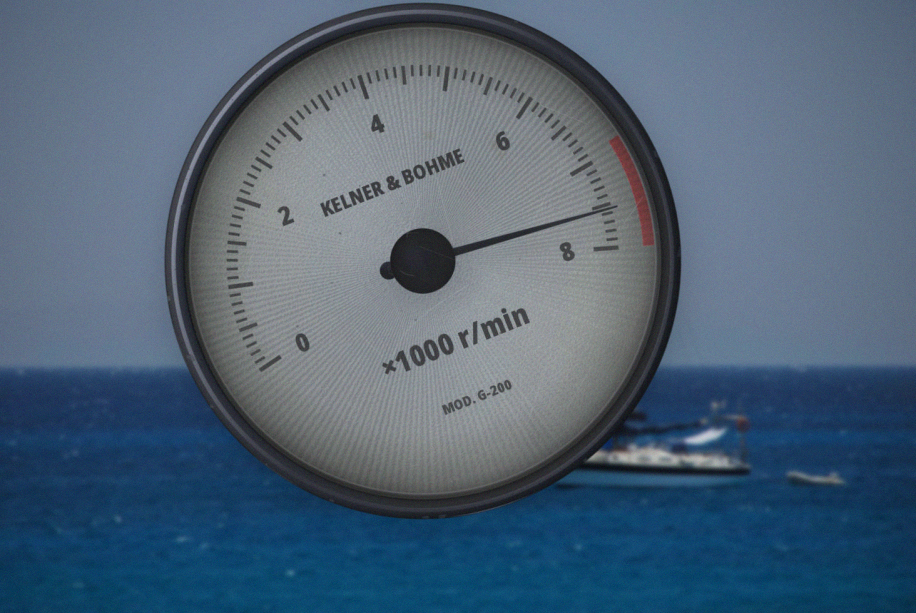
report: 7550rpm
